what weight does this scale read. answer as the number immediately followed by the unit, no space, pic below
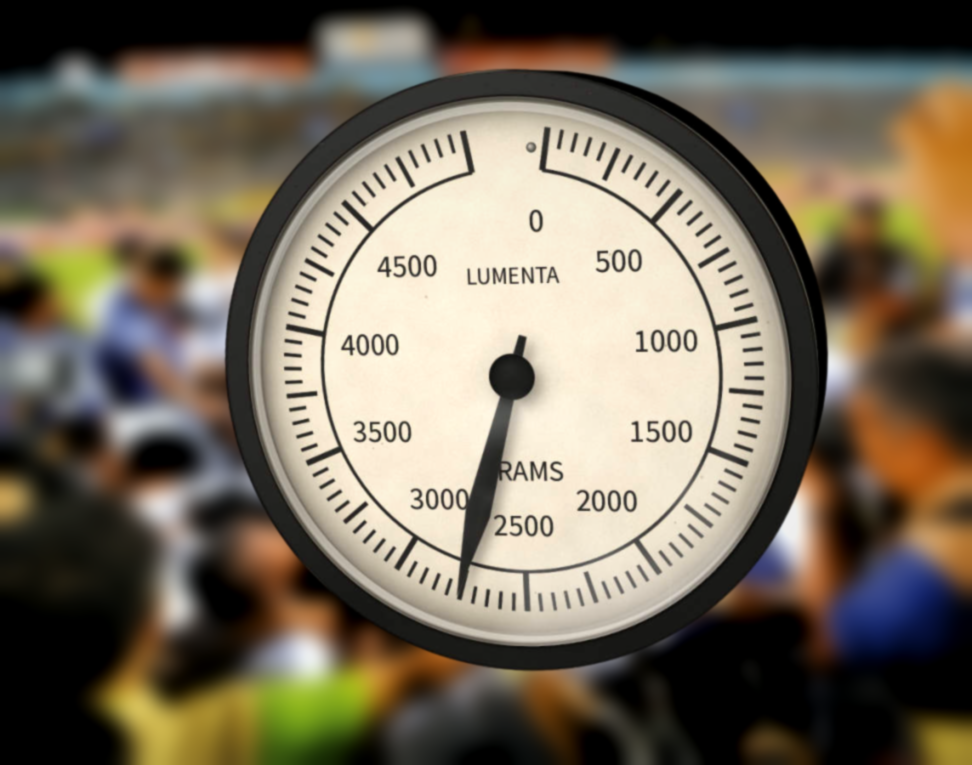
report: 2750g
